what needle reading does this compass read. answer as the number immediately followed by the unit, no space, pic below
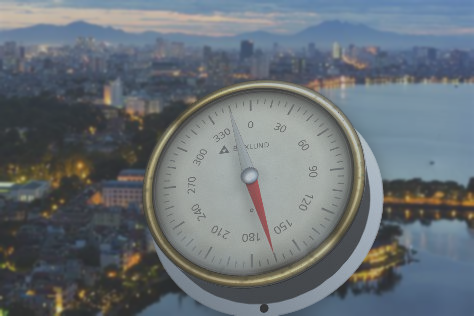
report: 165°
